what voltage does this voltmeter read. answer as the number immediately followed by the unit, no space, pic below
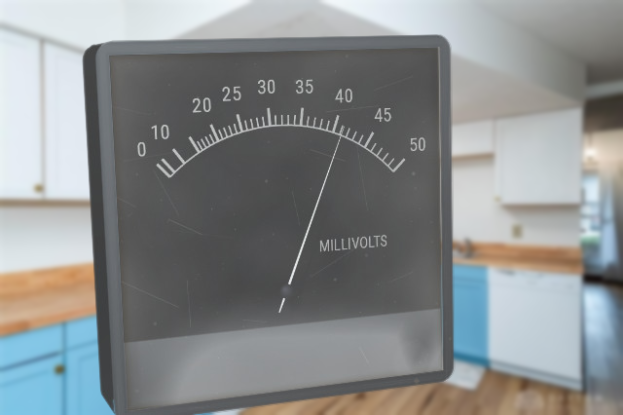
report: 41mV
